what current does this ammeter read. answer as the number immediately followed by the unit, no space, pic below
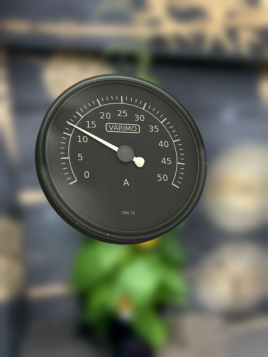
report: 12A
